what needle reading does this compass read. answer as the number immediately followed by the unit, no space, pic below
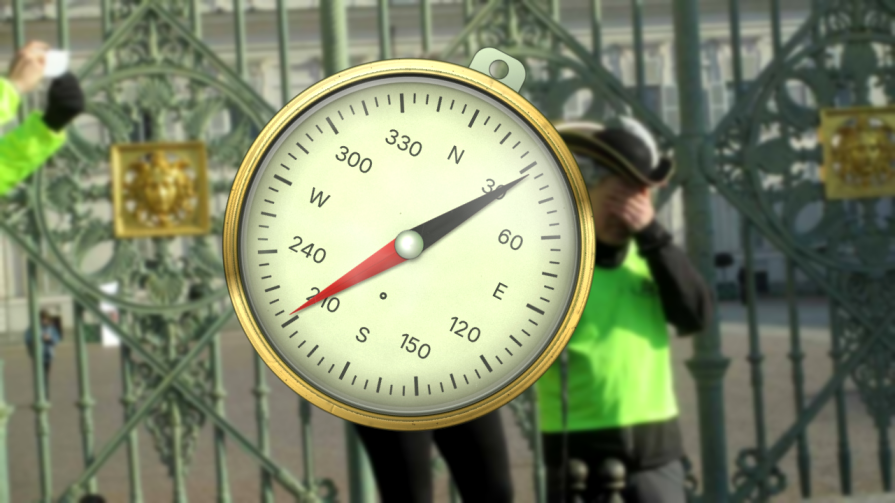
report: 212.5°
